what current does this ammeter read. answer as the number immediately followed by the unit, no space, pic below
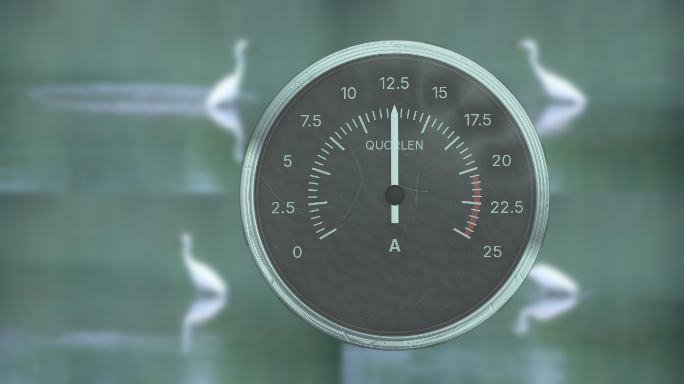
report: 12.5A
